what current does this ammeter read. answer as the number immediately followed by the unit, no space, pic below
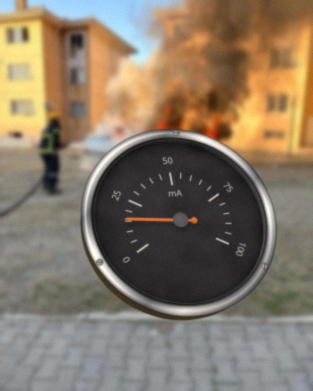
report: 15mA
